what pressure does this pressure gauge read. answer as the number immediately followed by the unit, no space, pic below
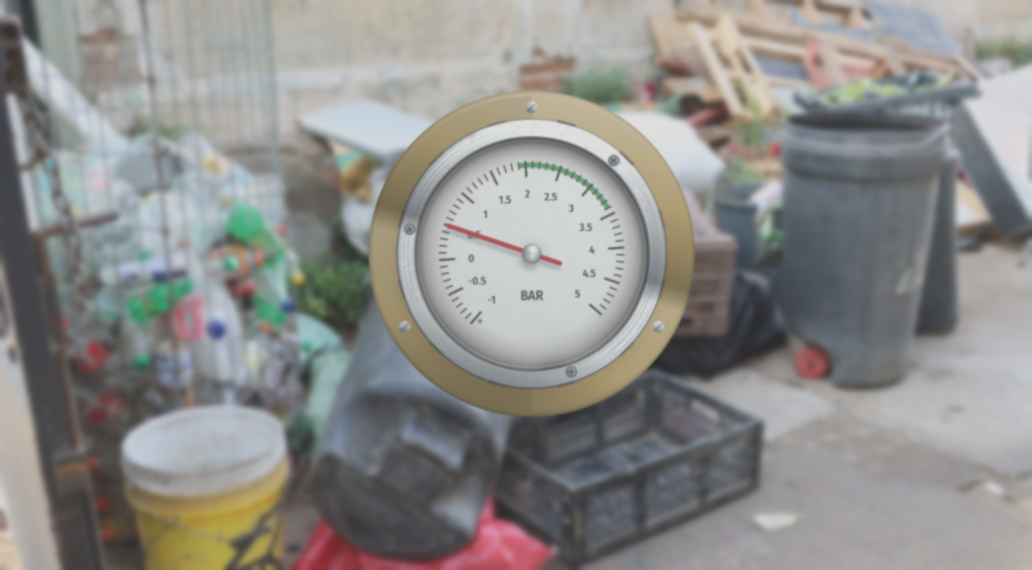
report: 0.5bar
